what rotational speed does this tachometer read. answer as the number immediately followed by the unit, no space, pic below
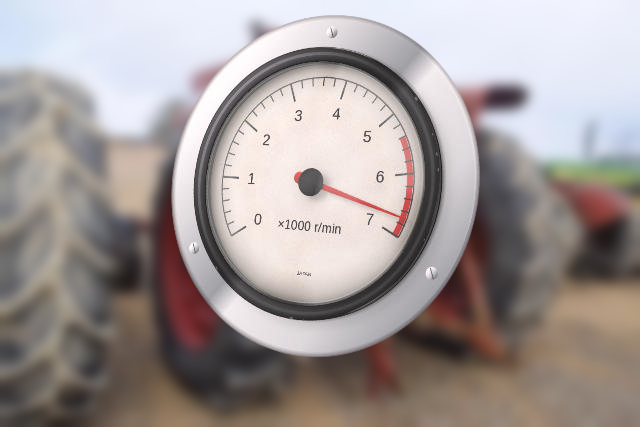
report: 6700rpm
